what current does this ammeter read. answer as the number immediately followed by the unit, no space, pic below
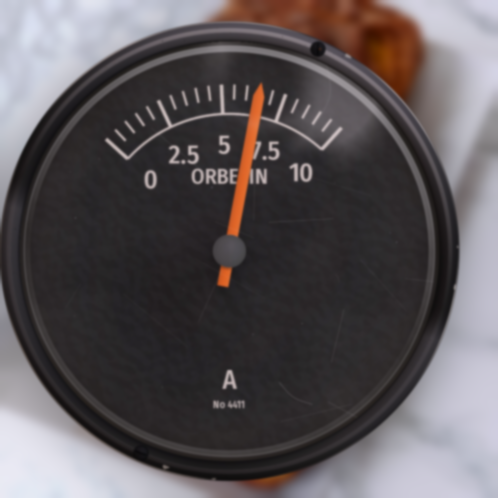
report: 6.5A
